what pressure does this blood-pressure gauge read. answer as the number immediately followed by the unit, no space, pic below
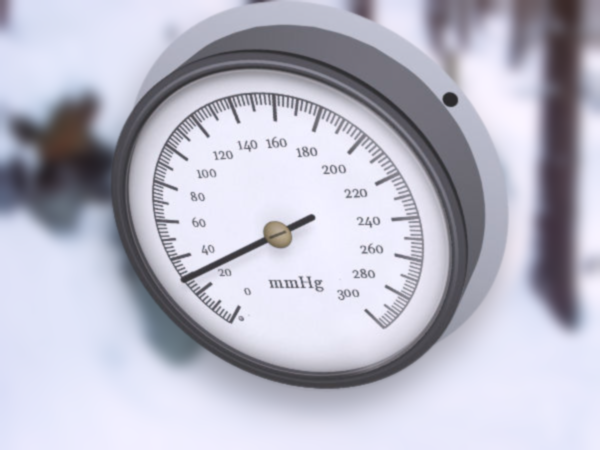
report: 30mmHg
